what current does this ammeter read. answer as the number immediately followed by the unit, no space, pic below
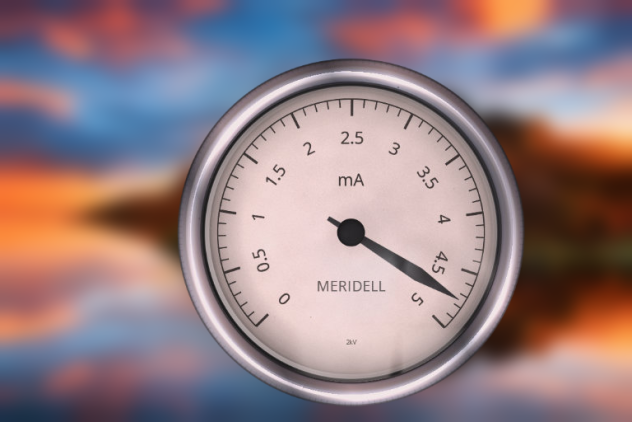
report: 4.75mA
